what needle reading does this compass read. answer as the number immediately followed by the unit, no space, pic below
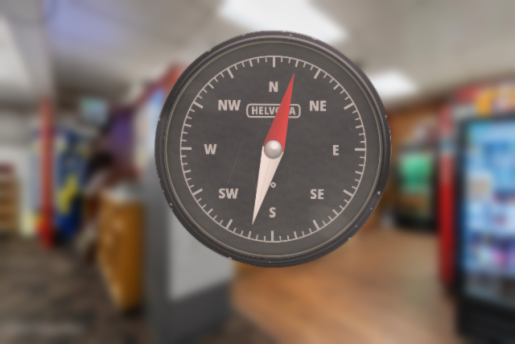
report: 15°
